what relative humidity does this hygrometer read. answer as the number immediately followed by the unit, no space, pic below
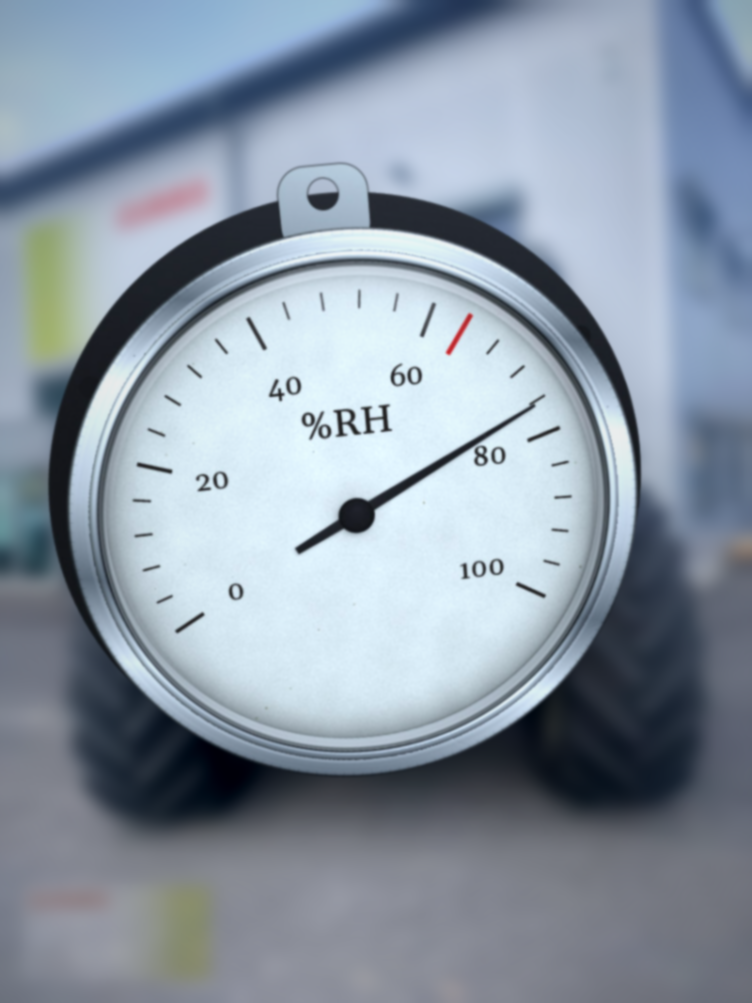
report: 76%
